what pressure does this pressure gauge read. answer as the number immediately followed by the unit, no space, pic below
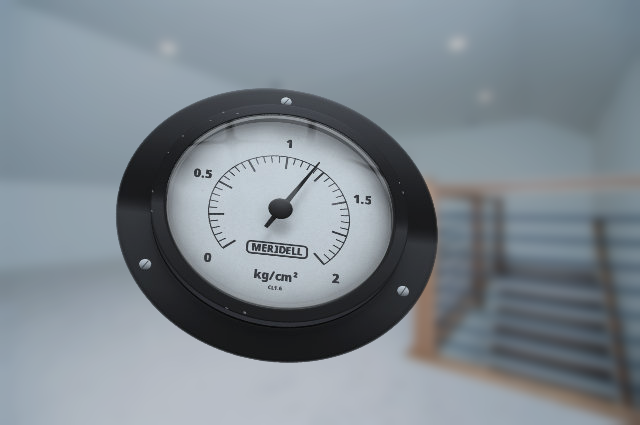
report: 1.2kg/cm²
